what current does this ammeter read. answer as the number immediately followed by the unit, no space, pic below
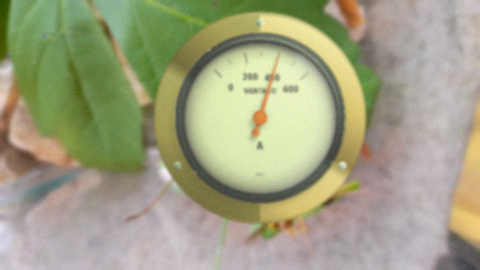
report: 400A
